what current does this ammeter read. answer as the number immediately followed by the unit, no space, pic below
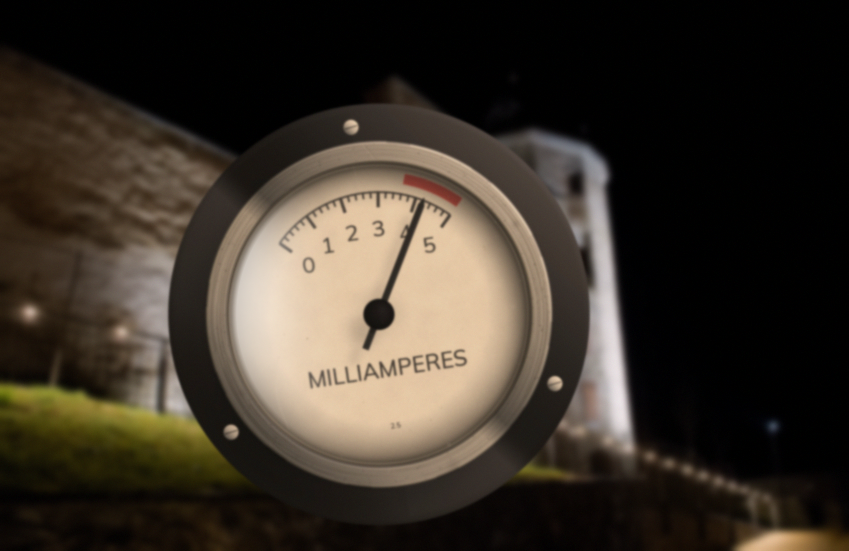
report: 4.2mA
